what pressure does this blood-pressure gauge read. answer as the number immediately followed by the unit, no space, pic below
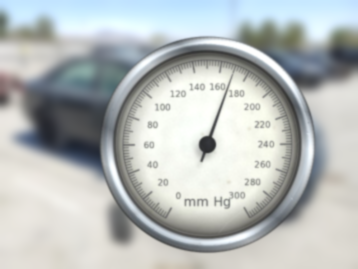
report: 170mmHg
